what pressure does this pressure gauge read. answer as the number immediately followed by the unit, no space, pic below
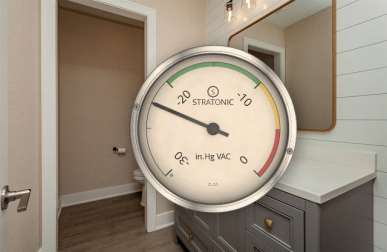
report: -22.5inHg
